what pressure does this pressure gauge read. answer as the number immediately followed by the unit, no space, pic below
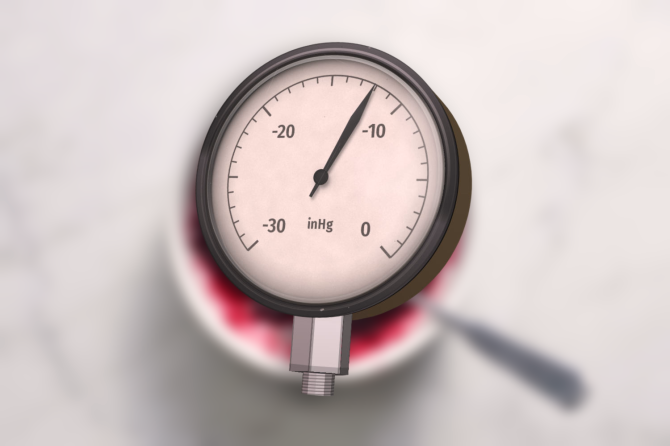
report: -12inHg
